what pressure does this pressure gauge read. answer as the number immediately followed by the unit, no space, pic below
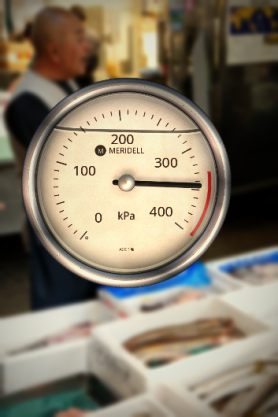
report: 345kPa
